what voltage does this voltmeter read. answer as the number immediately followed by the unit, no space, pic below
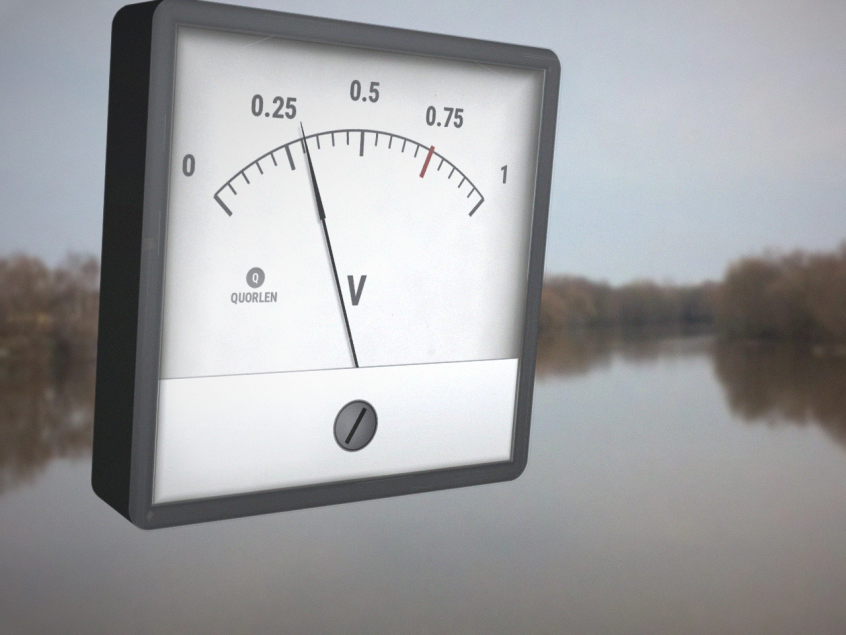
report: 0.3V
